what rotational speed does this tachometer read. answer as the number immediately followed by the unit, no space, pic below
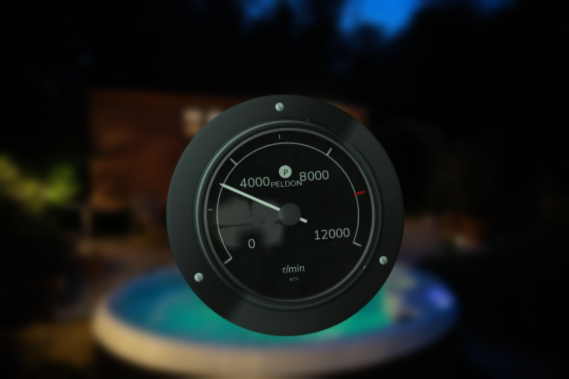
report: 3000rpm
